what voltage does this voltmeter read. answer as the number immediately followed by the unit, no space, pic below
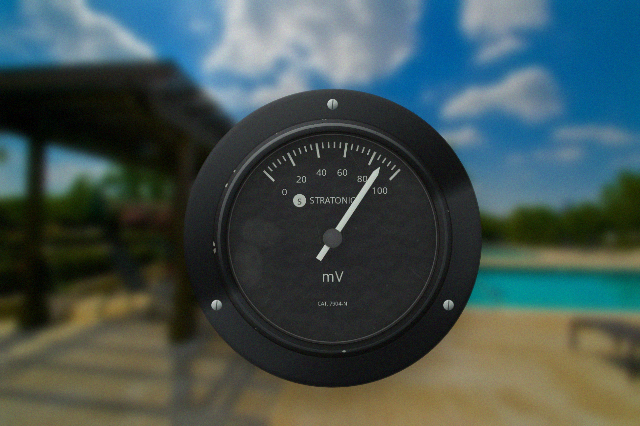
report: 88mV
